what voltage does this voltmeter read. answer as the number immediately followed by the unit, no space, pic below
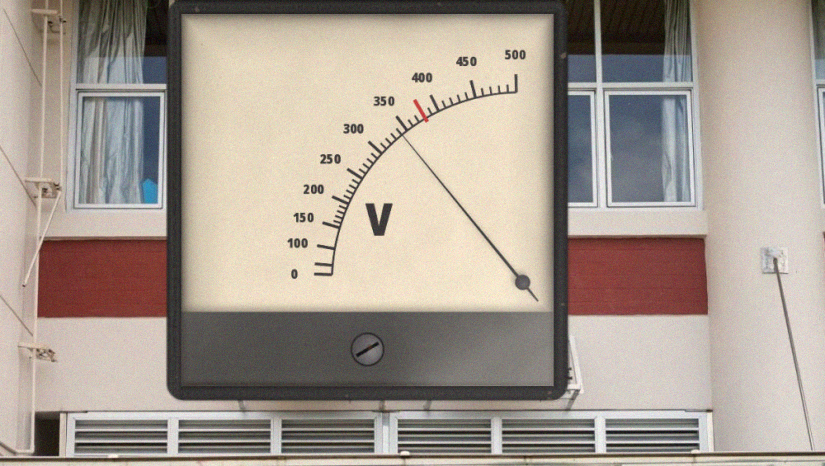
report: 340V
